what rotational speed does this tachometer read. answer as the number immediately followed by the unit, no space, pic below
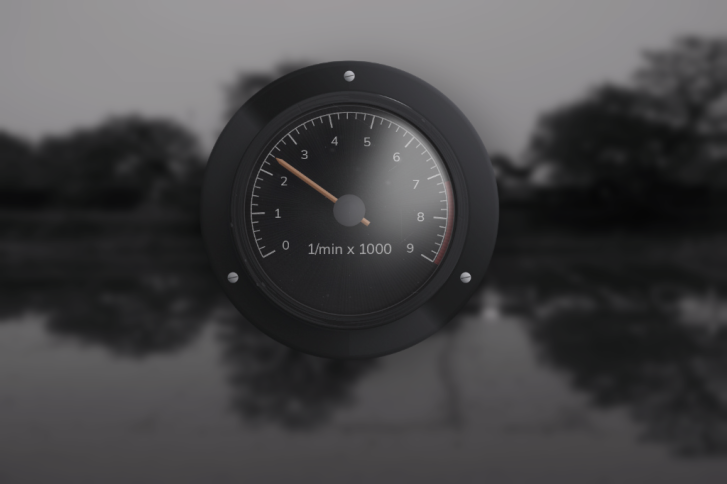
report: 2400rpm
